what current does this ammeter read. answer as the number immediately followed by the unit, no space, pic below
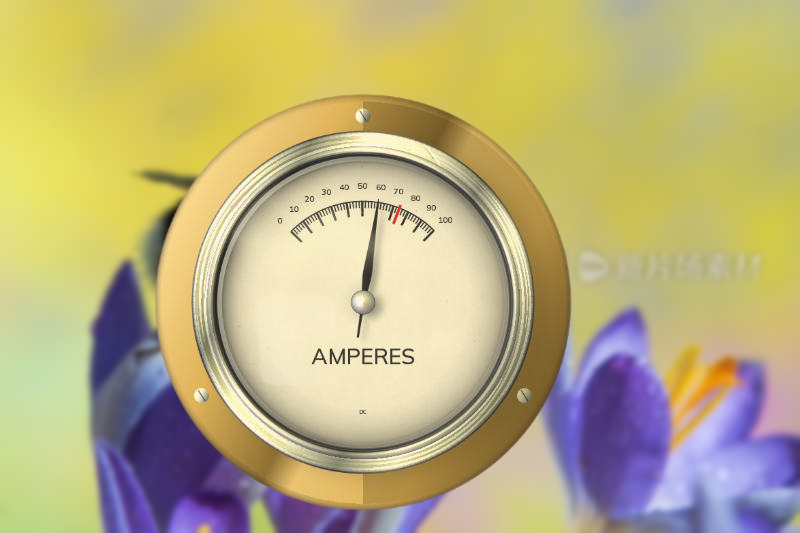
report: 60A
